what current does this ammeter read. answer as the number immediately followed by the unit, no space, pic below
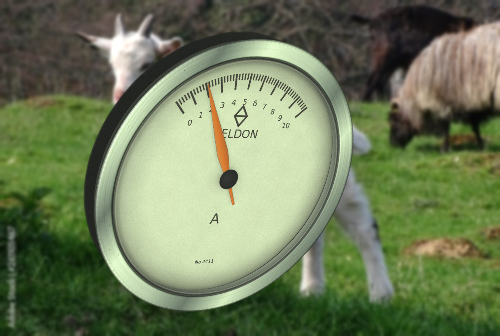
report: 2A
